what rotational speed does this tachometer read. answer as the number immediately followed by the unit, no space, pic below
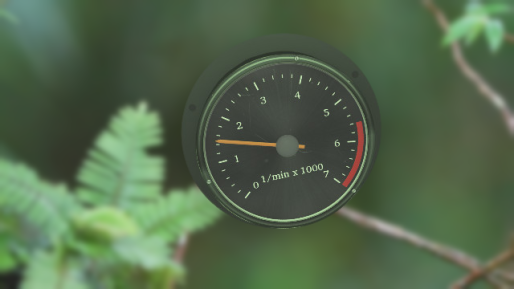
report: 1500rpm
